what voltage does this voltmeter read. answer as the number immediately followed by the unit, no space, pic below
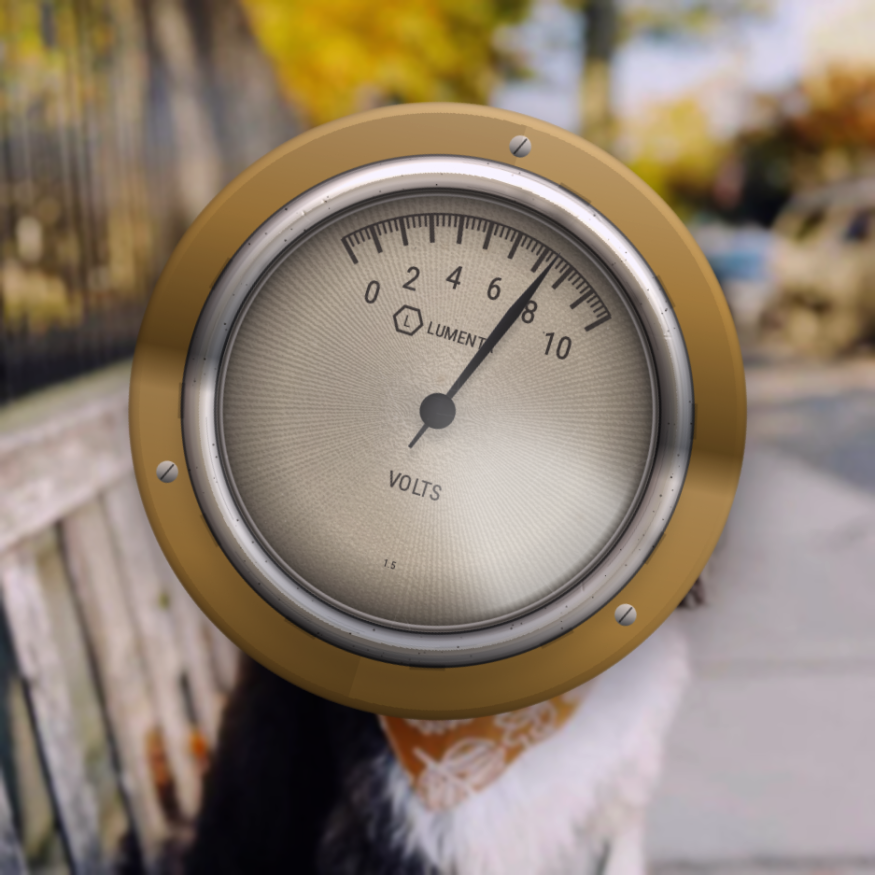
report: 7.4V
